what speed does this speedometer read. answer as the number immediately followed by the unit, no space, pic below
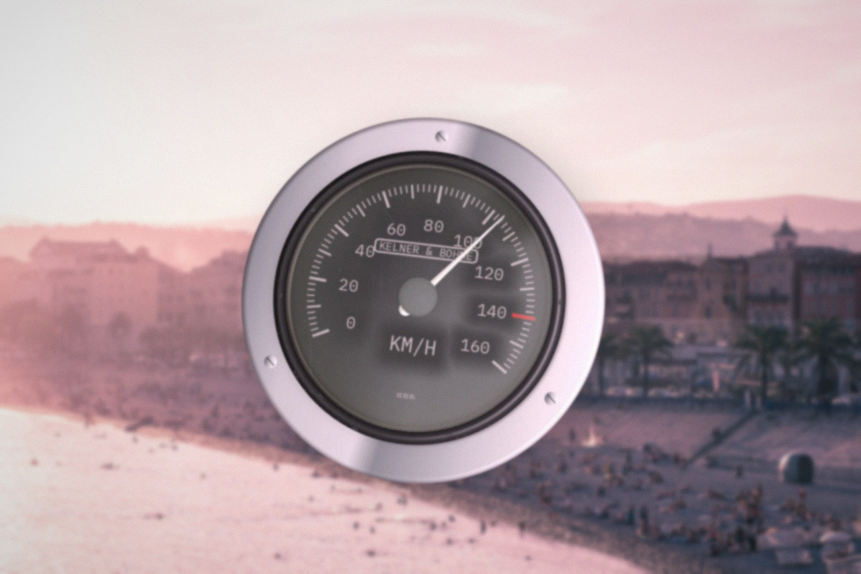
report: 104km/h
